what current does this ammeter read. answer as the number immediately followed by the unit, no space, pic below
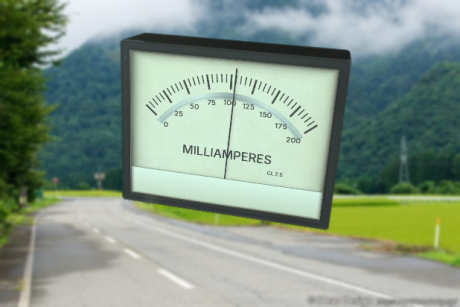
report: 105mA
